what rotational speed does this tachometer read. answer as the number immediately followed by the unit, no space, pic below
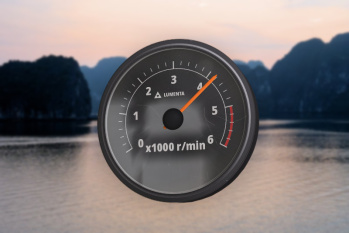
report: 4200rpm
